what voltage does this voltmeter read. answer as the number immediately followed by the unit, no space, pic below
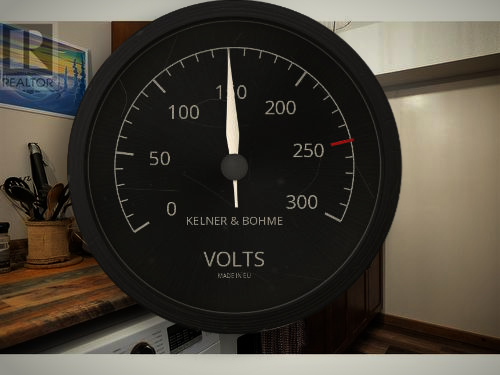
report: 150V
